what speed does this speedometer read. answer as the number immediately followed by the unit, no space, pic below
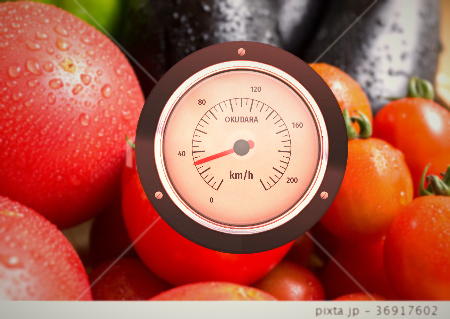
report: 30km/h
